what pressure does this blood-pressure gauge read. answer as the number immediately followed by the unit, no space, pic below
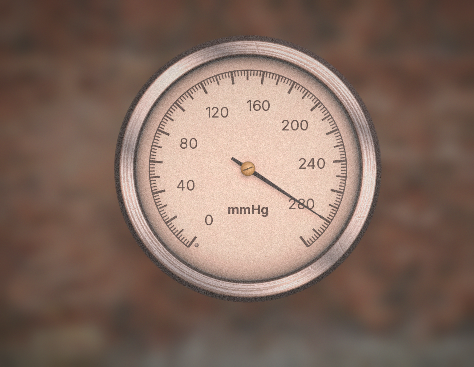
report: 280mmHg
